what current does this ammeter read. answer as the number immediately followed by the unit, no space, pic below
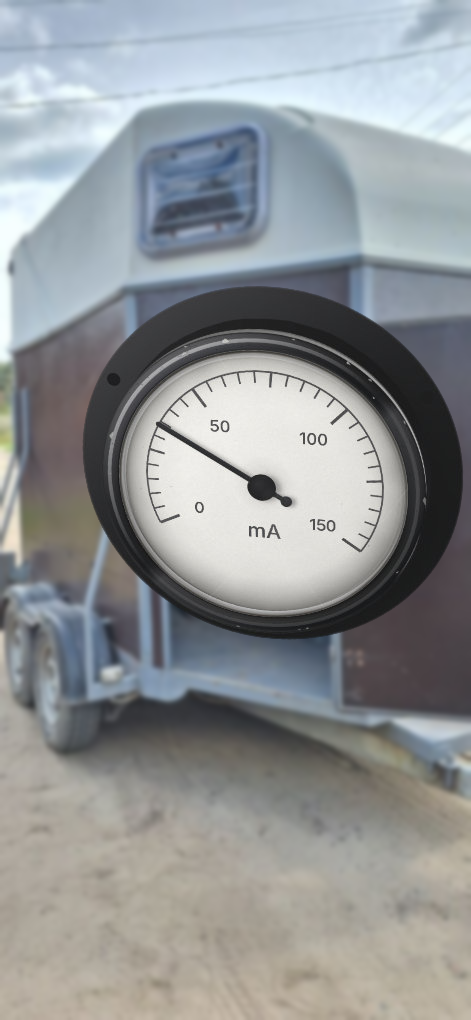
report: 35mA
